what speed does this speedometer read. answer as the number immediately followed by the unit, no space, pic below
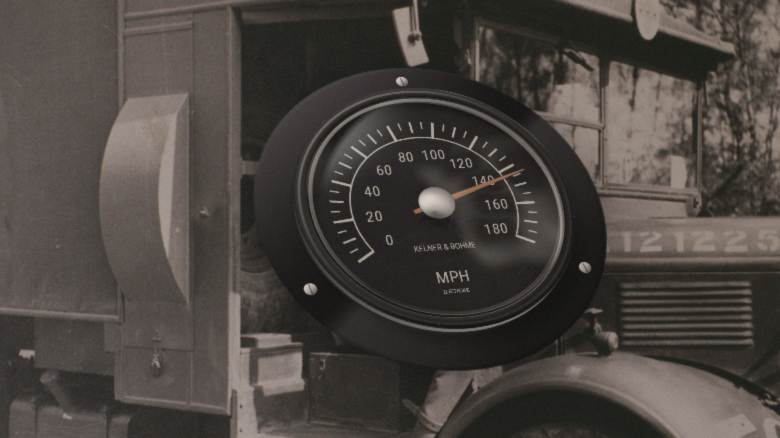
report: 145mph
